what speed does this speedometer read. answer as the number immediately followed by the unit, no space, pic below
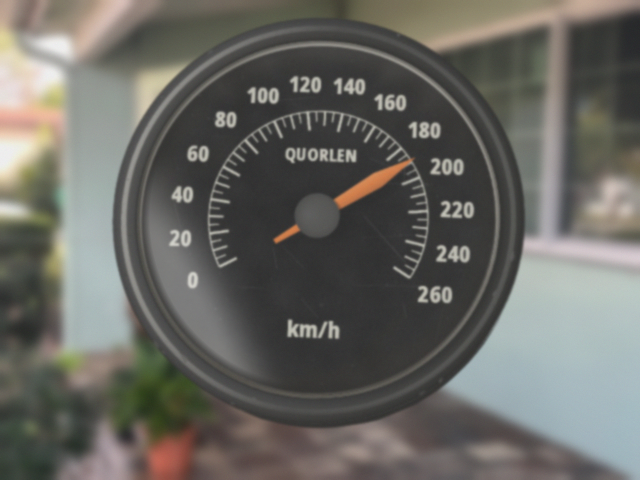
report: 190km/h
